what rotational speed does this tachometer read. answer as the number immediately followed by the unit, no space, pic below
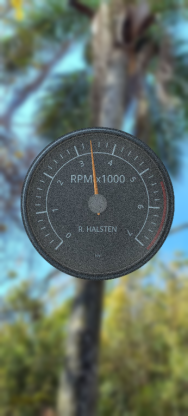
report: 3400rpm
